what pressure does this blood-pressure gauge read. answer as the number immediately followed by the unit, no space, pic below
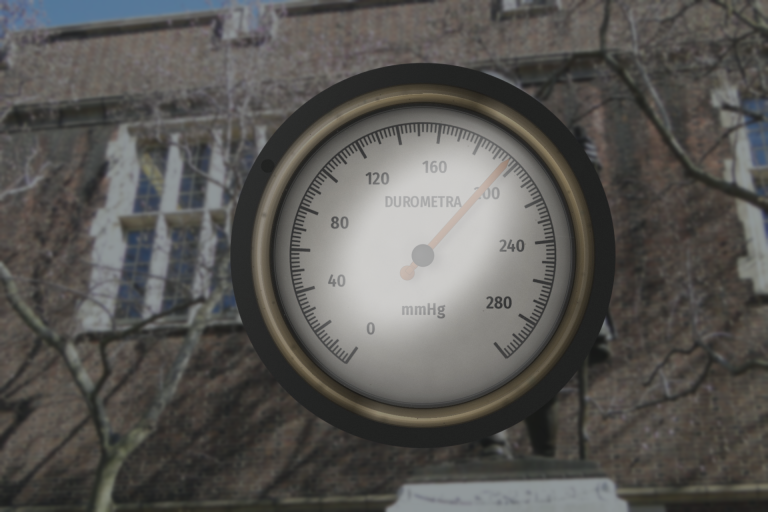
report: 196mmHg
